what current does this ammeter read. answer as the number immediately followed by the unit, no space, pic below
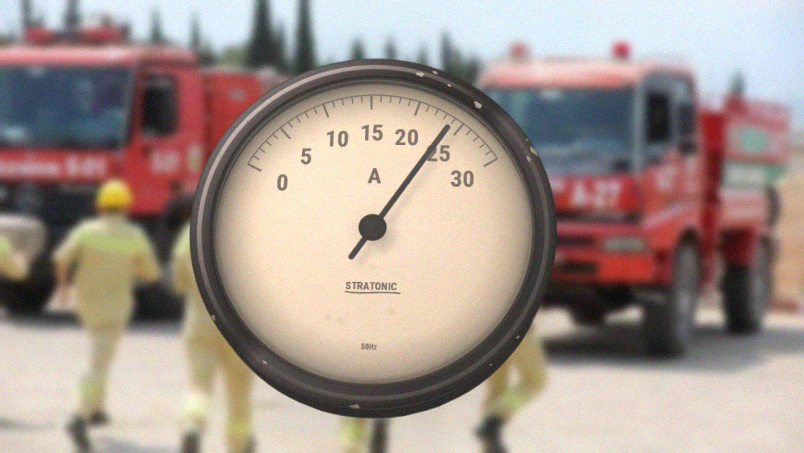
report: 24A
